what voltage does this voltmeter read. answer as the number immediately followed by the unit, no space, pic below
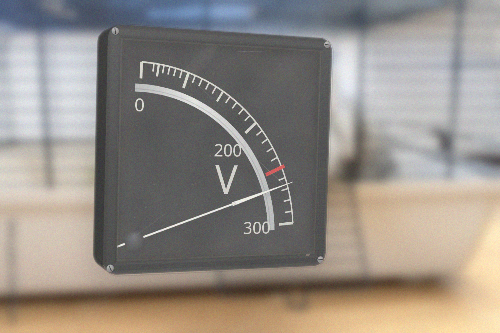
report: 265V
